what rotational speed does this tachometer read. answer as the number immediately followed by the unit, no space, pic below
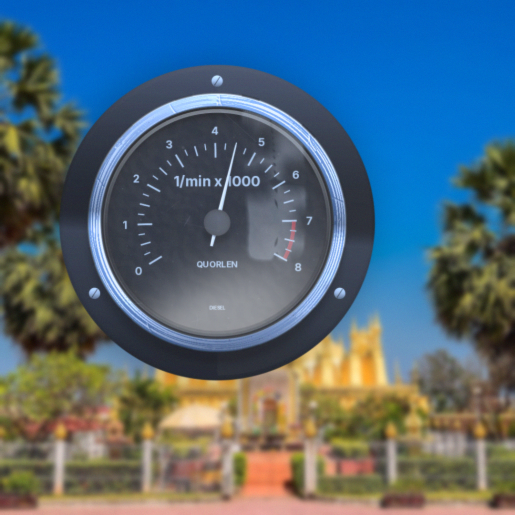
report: 4500rpm
